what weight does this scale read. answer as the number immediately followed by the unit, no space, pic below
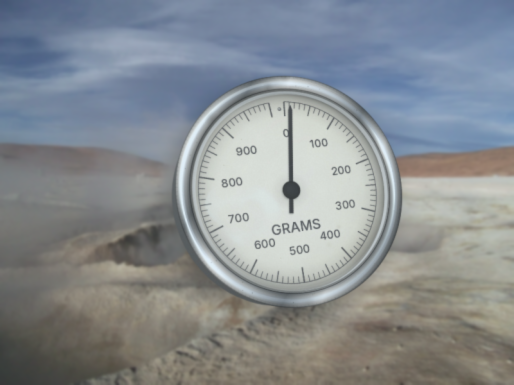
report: 10g
